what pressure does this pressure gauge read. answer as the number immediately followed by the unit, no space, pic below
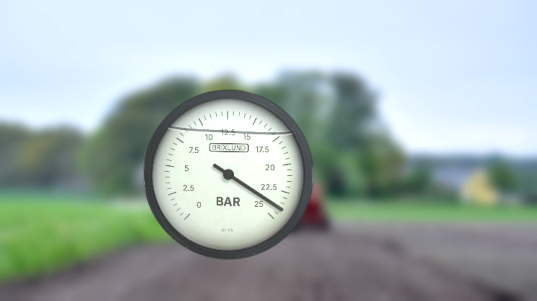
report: 24bar
